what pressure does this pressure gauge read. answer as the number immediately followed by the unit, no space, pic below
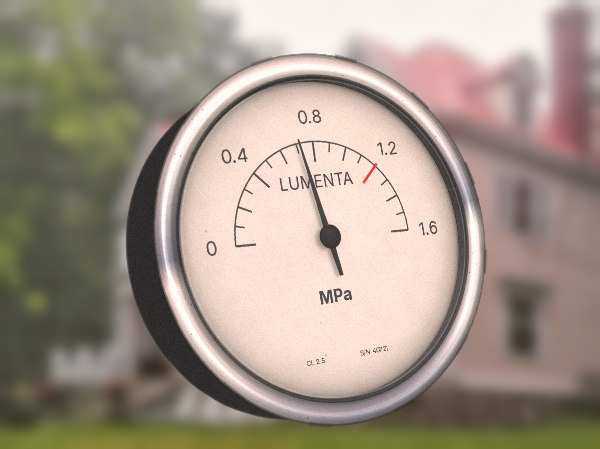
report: 0.7MPa
